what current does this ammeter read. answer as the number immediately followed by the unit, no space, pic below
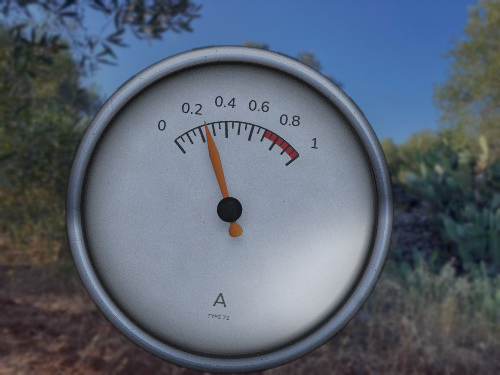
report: 0.25A
